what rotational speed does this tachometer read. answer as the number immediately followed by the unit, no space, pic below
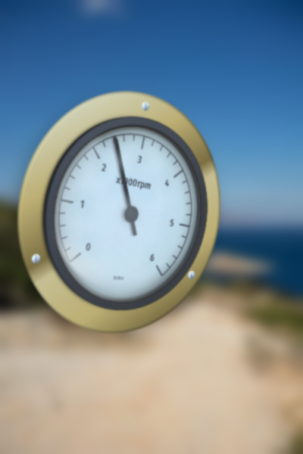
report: 2400rpm
